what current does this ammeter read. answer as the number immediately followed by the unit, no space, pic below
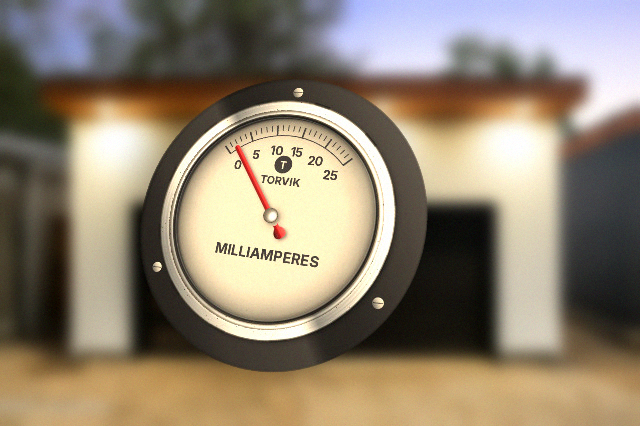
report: 2mA
